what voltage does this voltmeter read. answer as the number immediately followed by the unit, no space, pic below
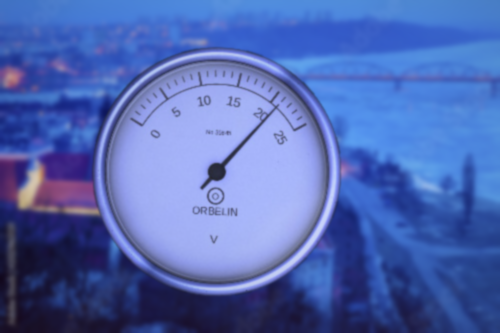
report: 21V
